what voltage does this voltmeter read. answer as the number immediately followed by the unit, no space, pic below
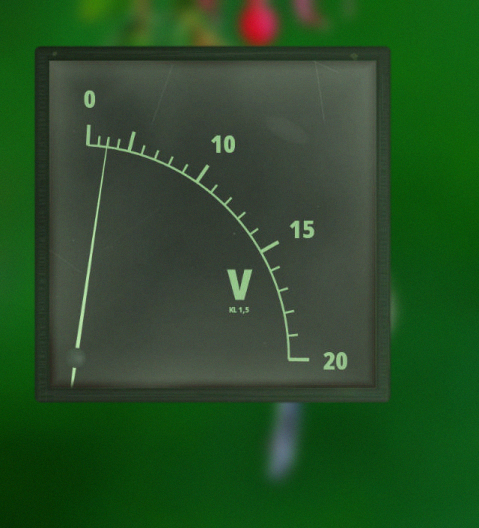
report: 3V
